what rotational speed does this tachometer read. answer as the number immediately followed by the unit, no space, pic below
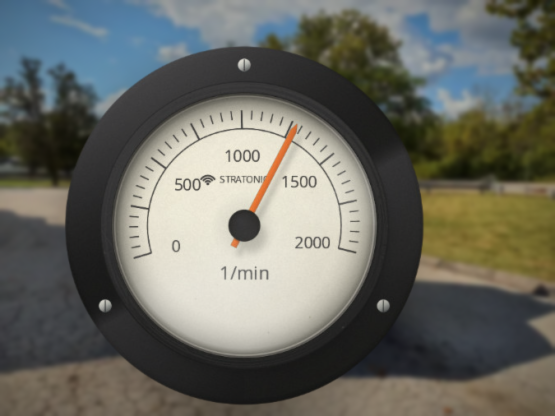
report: 1275rpm
